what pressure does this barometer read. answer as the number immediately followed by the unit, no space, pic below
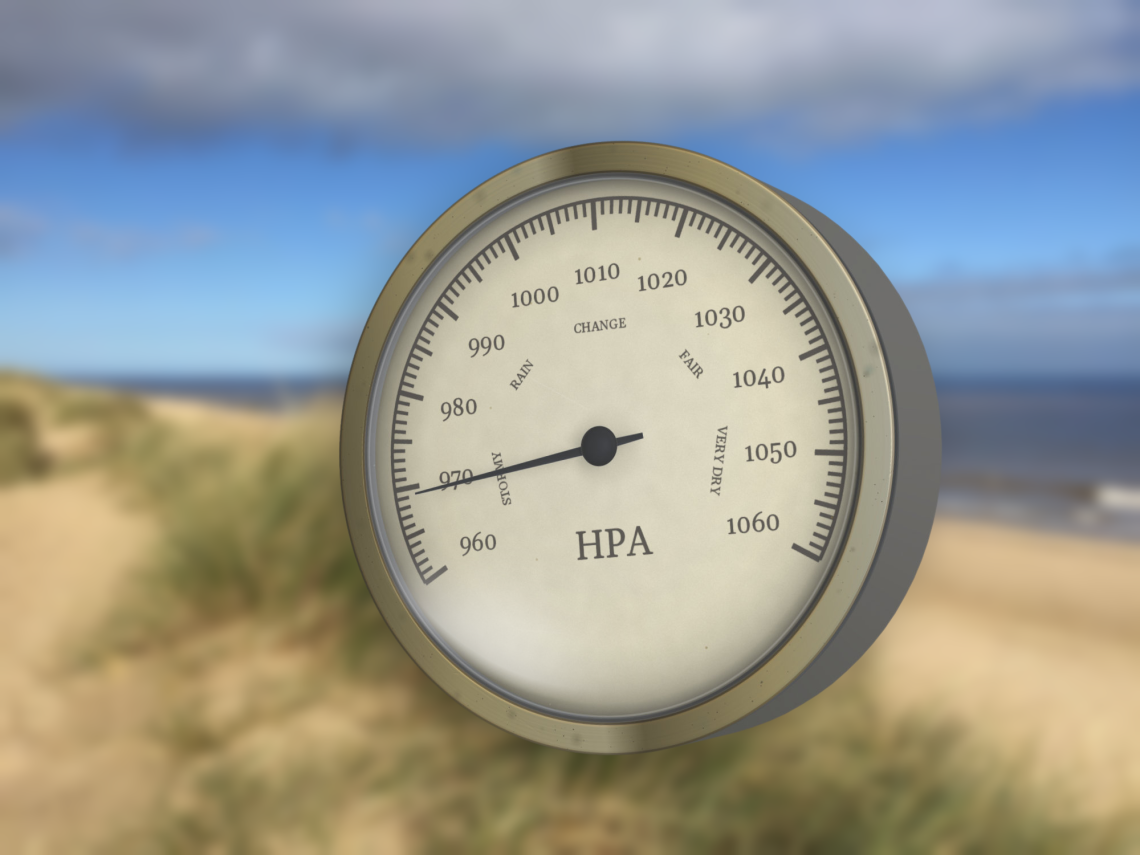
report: 969hPa
